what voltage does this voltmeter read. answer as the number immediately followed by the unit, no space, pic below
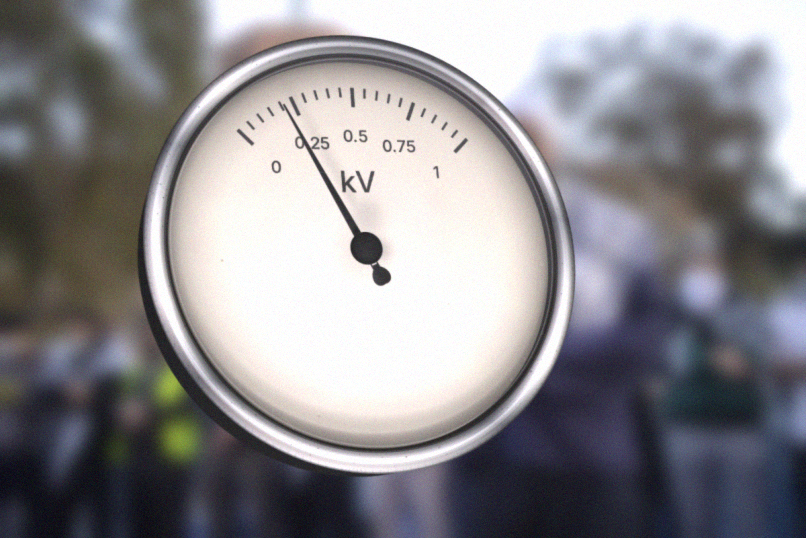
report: 0.2kV
